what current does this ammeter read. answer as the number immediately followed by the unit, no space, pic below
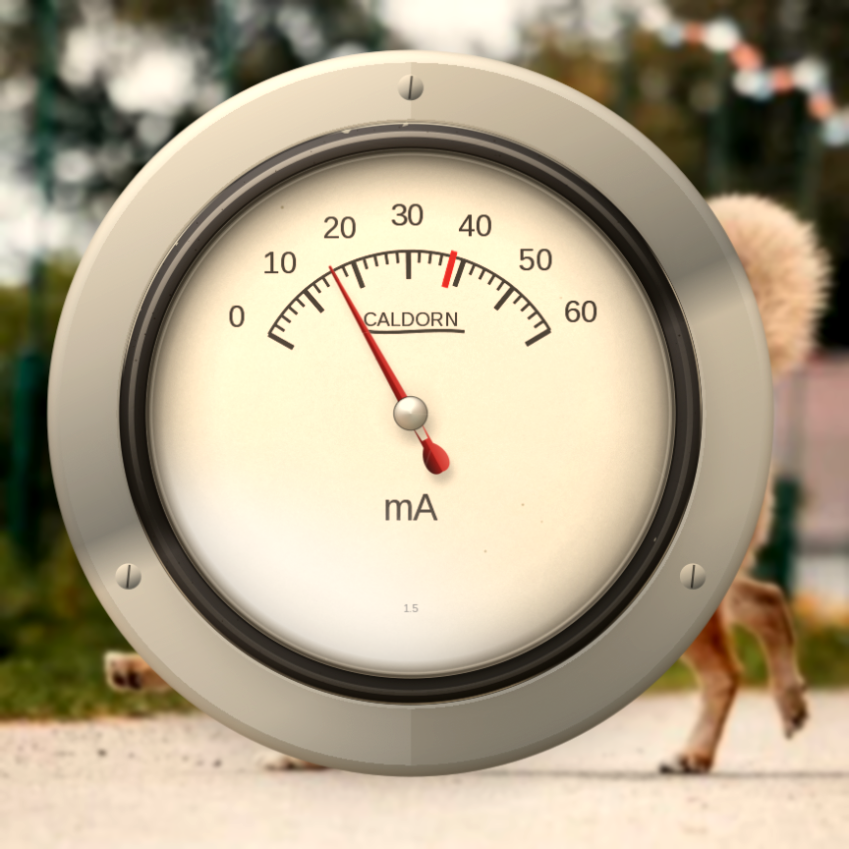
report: 16mA
